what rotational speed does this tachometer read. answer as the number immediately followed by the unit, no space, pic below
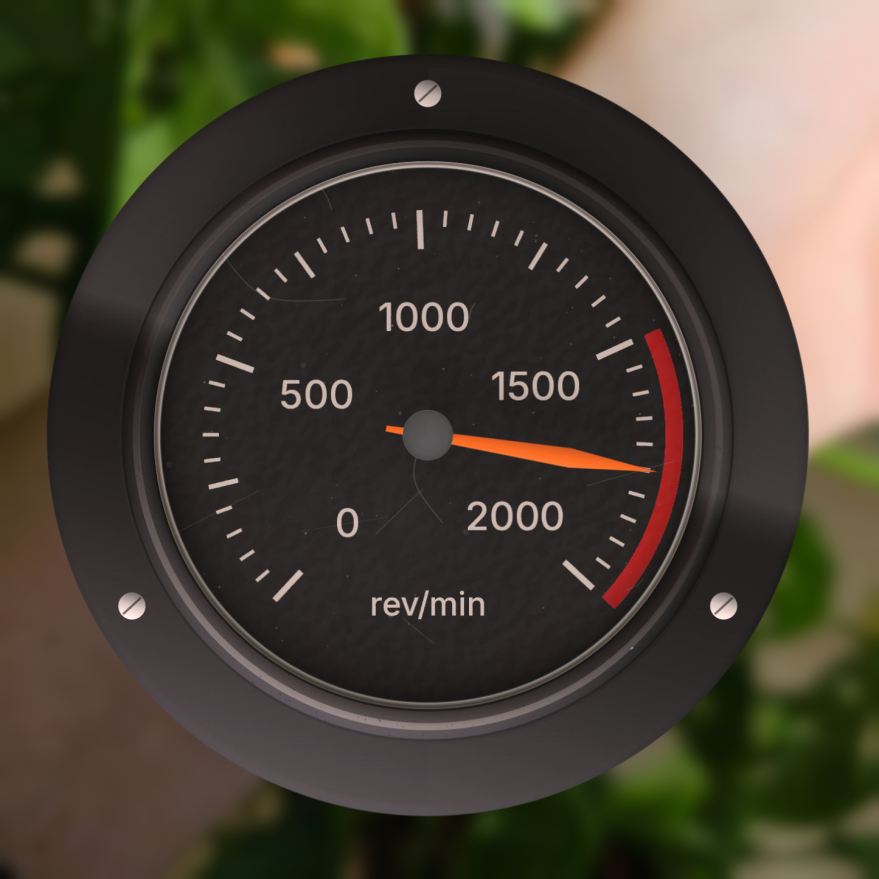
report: 1750rpm
